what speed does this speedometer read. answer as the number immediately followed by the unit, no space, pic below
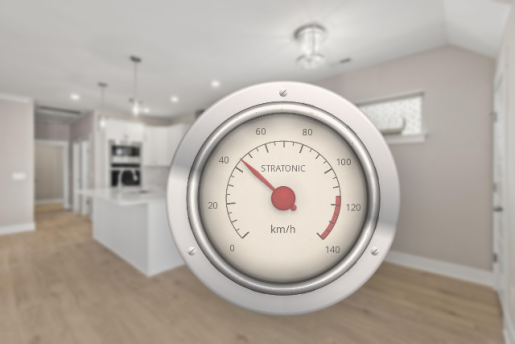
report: 45km/h
